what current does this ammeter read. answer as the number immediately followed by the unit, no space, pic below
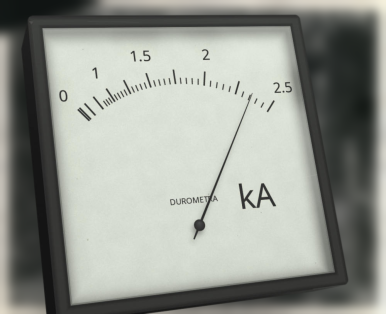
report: 2.35kA
